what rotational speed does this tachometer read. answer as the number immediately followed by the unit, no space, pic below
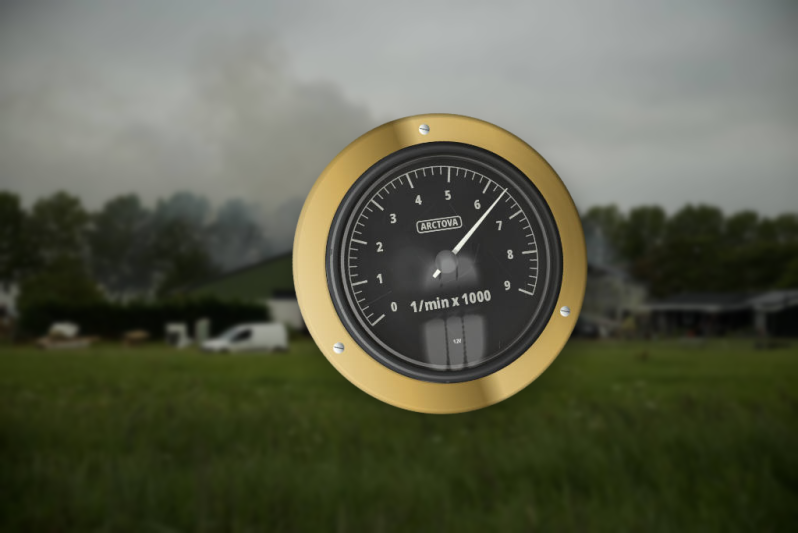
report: 6400rpm
